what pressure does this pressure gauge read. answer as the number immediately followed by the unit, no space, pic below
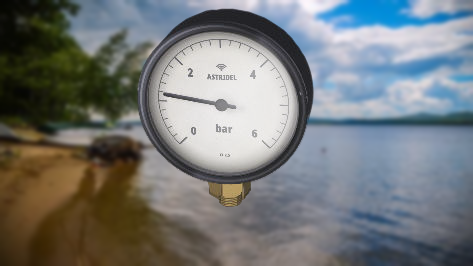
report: 1.2bar
